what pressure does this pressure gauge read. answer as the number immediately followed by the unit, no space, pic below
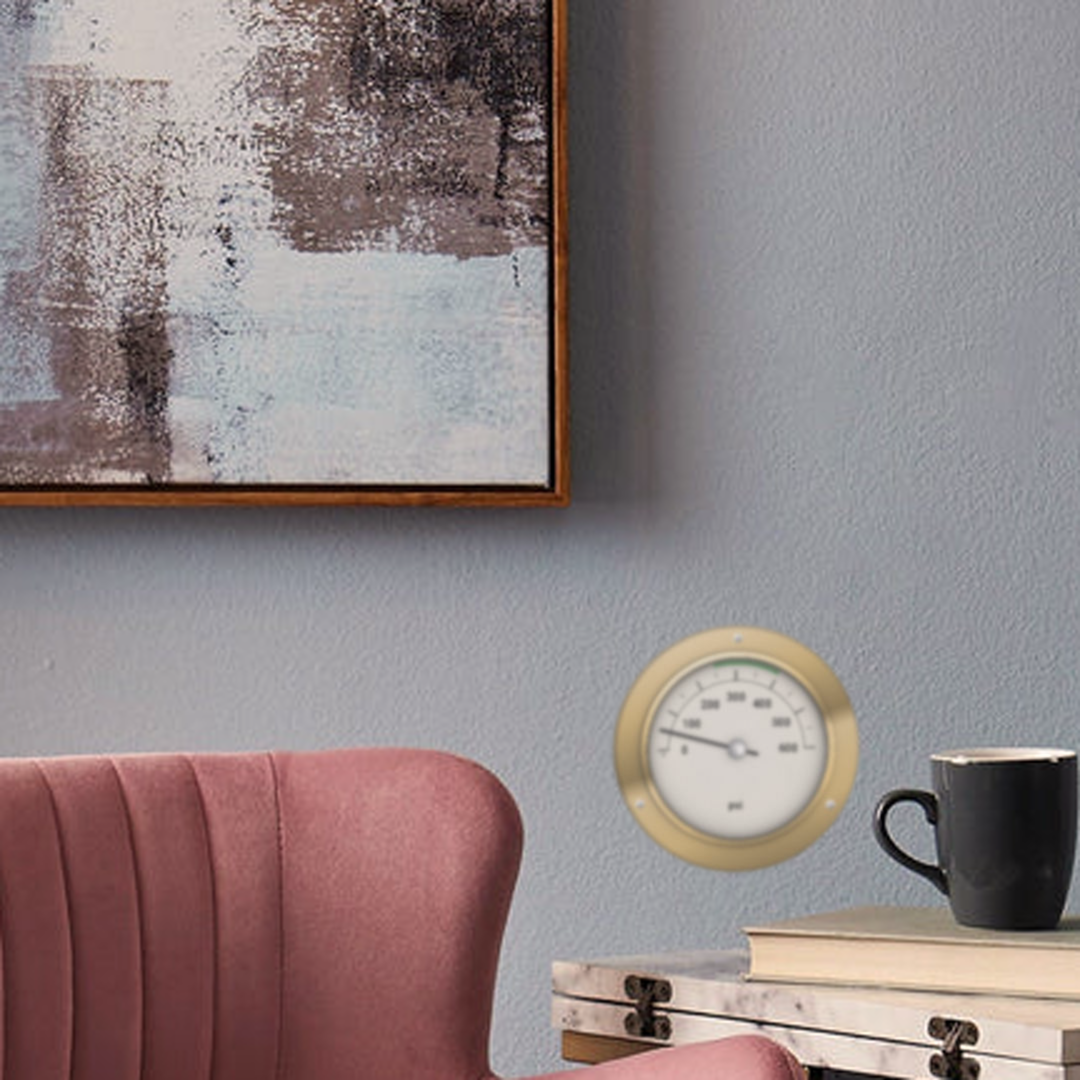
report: 50psi
